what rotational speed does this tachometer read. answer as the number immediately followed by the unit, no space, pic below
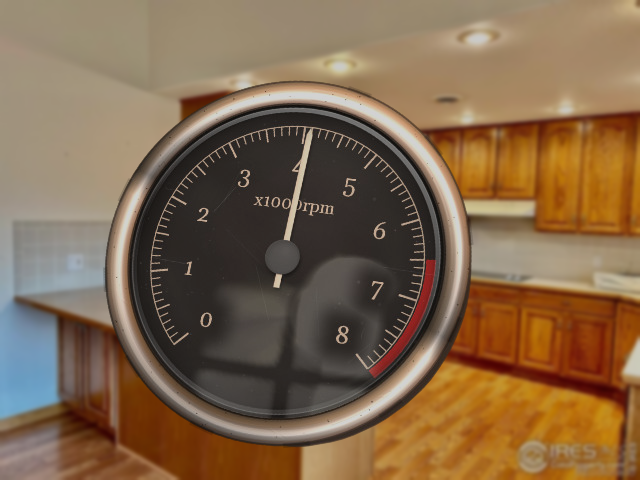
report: 4100rpm
